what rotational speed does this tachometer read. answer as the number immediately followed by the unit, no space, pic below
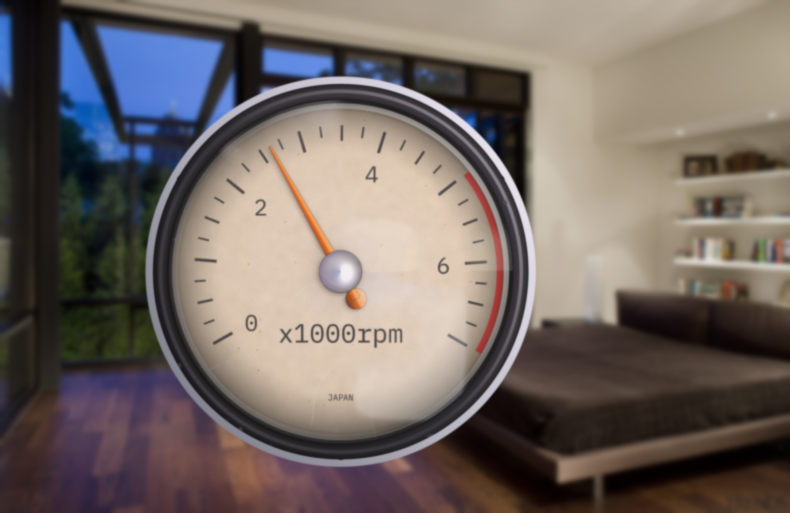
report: 2625rpm
